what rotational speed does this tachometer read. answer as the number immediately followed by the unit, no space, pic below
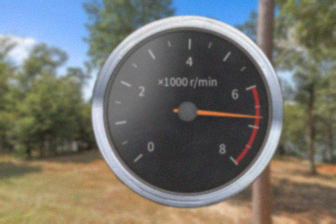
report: 6750rpm
